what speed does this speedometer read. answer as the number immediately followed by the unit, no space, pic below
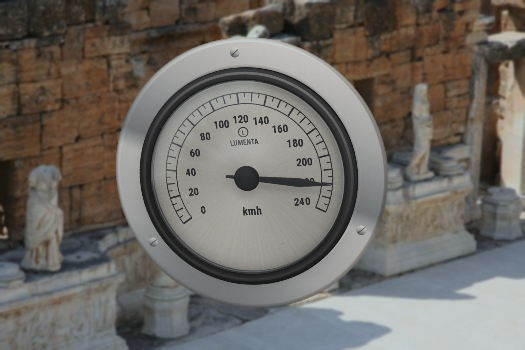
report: 220km/h
